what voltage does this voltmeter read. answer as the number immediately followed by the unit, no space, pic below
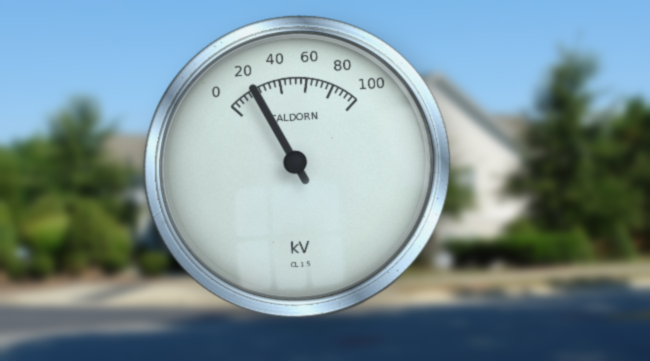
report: 20kV
